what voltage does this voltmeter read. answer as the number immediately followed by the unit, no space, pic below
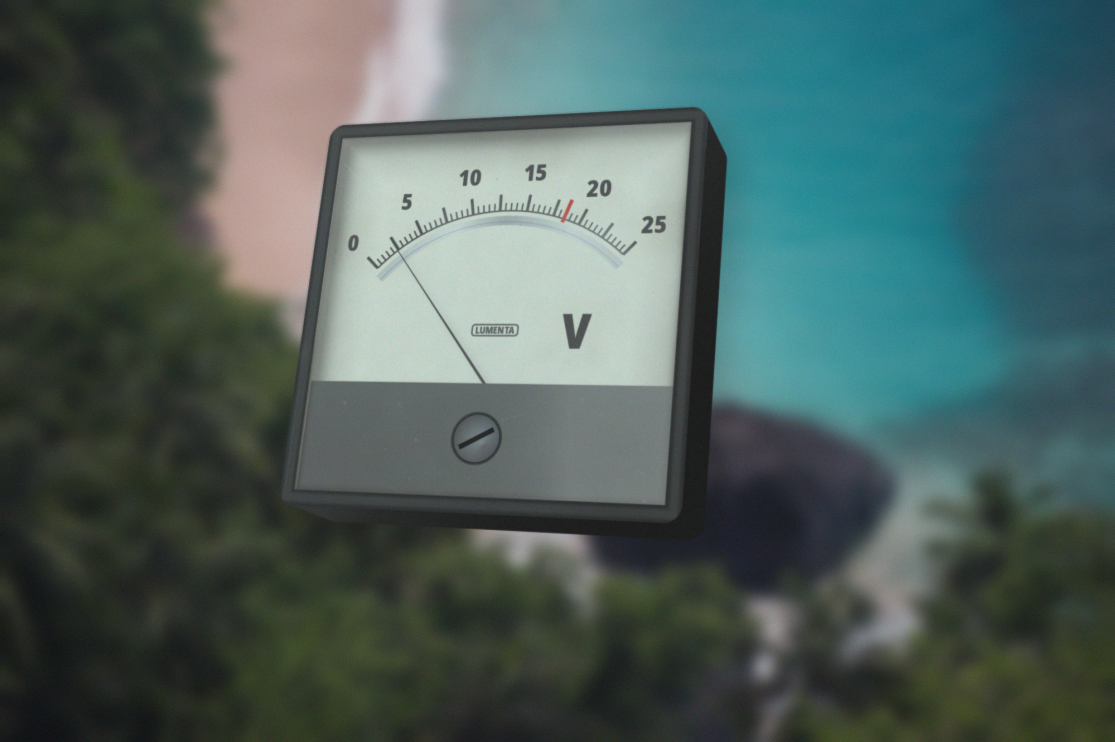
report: 2.5V
